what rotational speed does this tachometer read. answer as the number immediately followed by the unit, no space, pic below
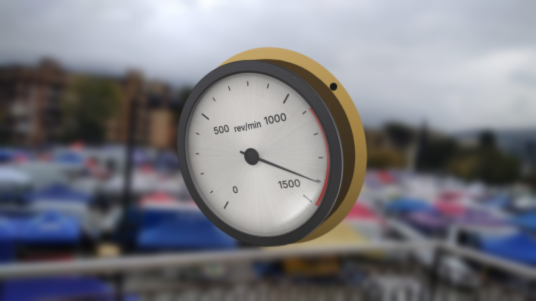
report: 1400rpm
